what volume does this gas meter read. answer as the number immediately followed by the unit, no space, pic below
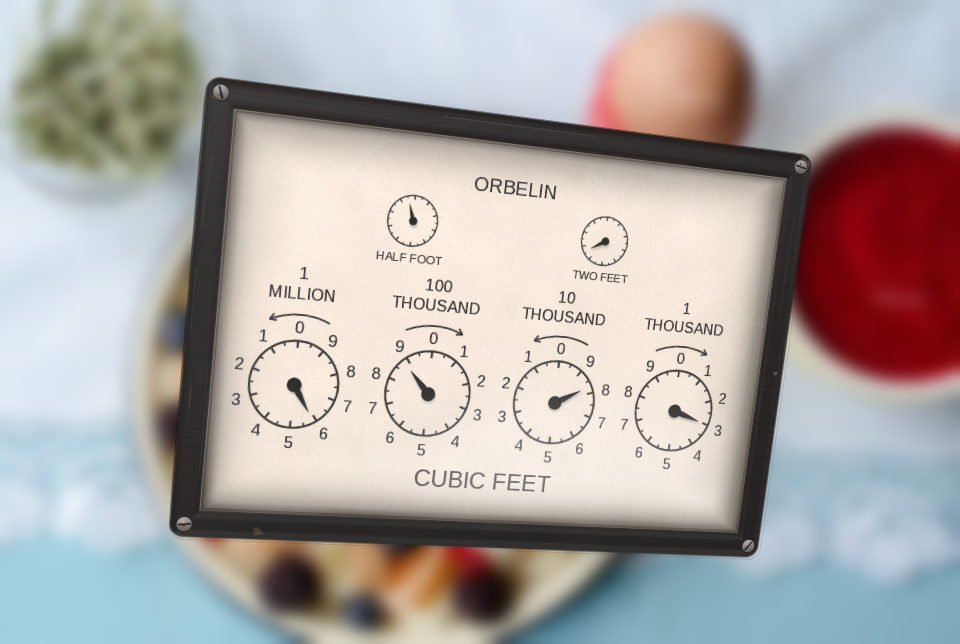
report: 588300ft³
